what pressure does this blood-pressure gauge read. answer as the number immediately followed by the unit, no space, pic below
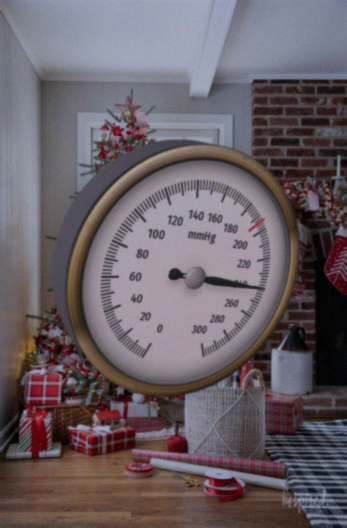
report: 240mmHg
